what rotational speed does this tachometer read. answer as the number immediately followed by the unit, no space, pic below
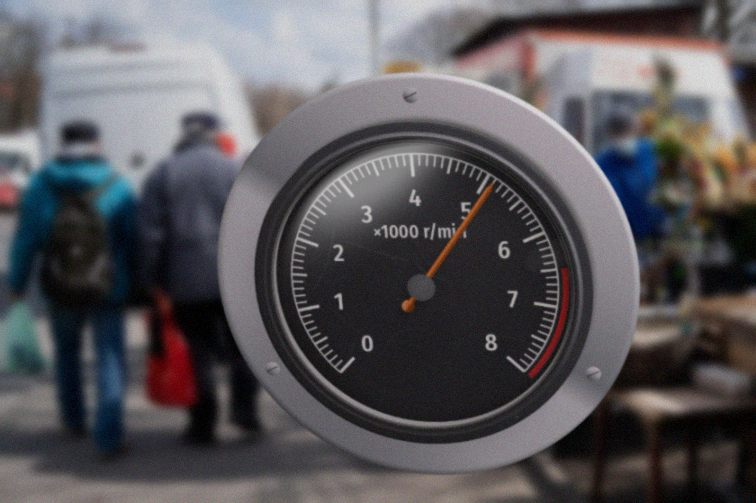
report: 5100rpm
